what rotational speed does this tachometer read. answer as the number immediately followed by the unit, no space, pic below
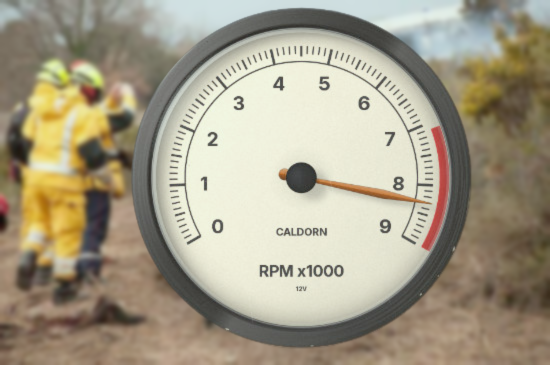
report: 8300rpm
